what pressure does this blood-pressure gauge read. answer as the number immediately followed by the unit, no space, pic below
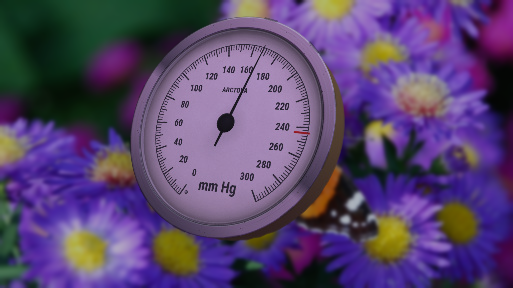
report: 170mmHg
